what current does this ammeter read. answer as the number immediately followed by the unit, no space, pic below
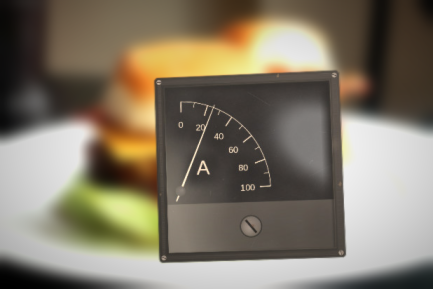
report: 25A
